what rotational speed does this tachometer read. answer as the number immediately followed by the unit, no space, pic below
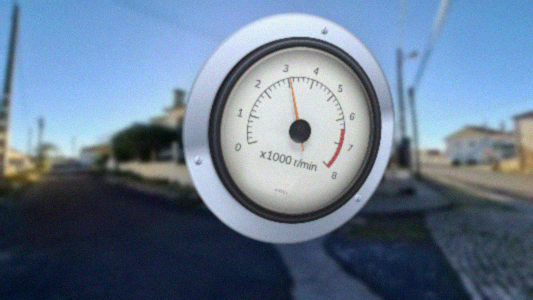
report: 3000rpm
